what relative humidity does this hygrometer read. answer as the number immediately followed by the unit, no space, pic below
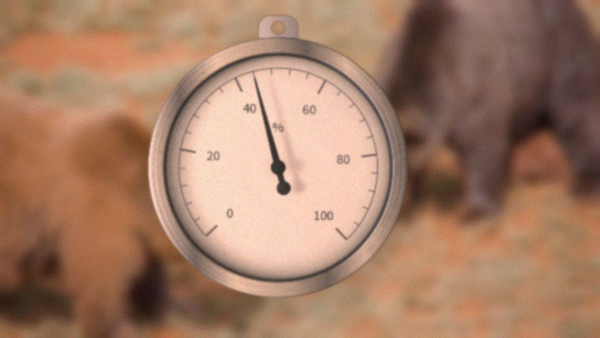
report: 44%
